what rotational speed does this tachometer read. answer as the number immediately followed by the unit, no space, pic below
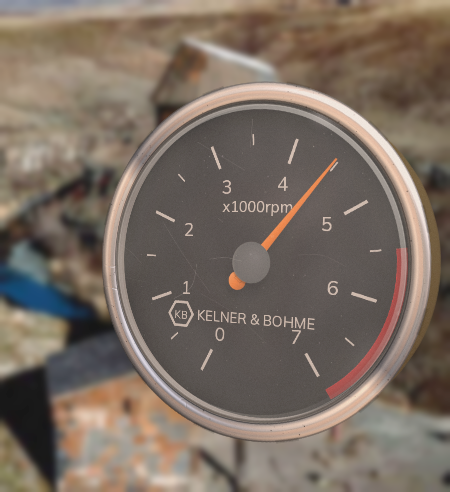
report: 4500rpm
